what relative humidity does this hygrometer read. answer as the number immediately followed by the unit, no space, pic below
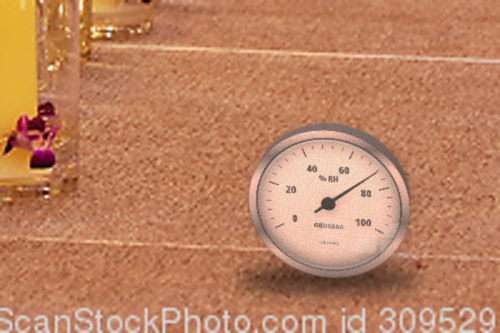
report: 72%
